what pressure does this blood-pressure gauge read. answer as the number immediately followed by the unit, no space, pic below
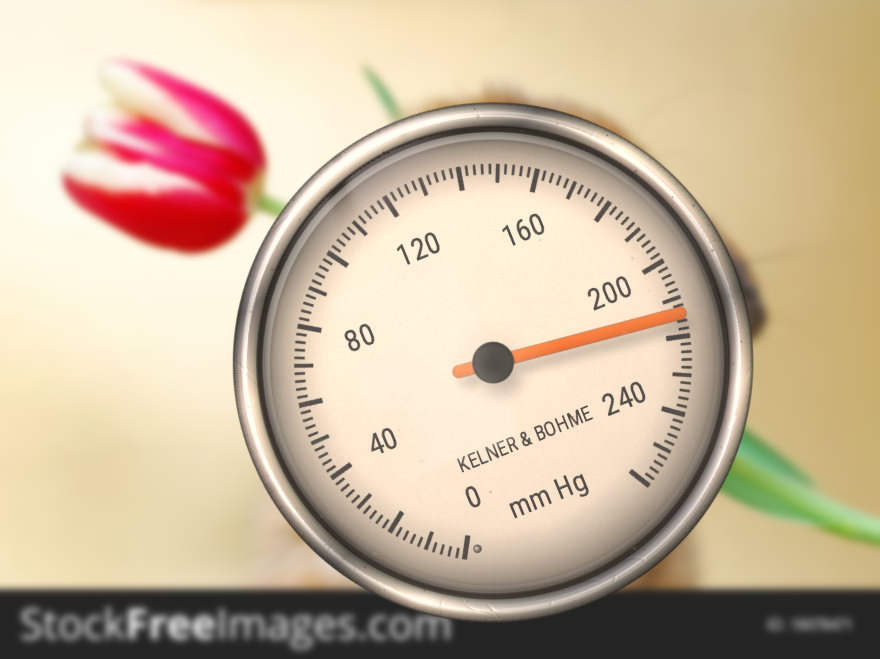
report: 214mmHg
